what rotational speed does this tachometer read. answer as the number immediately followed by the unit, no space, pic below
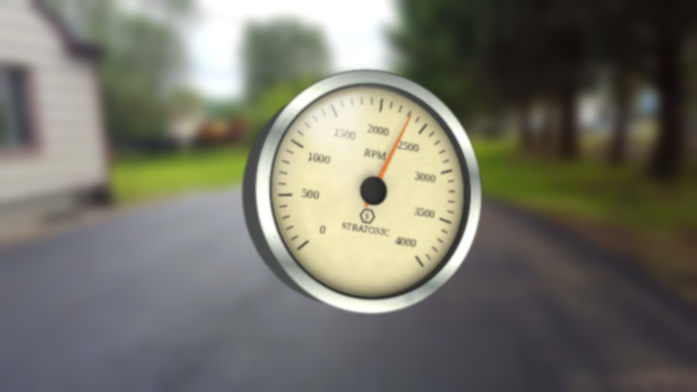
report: 2300rpm
